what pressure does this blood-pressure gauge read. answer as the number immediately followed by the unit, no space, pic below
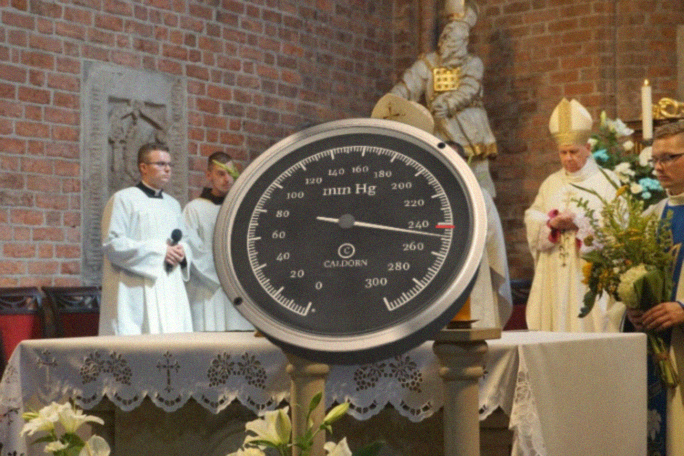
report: 250mmHg
